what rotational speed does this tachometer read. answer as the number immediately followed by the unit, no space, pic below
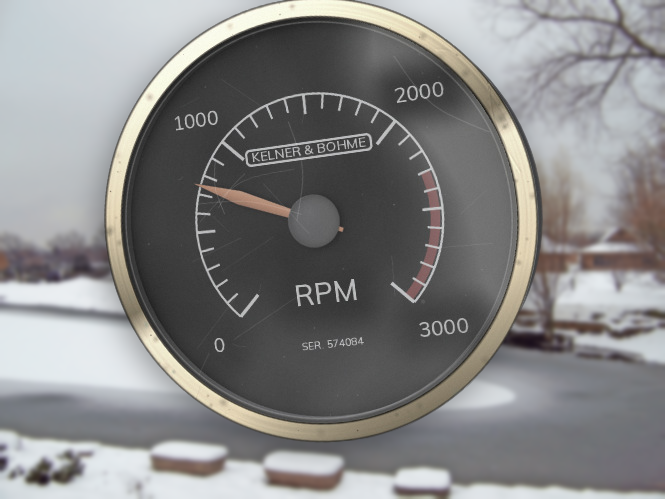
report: 750rpm
